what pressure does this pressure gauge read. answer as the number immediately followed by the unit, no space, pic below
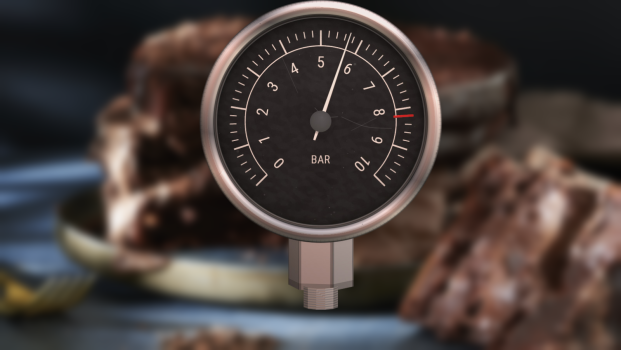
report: 5.7bar
